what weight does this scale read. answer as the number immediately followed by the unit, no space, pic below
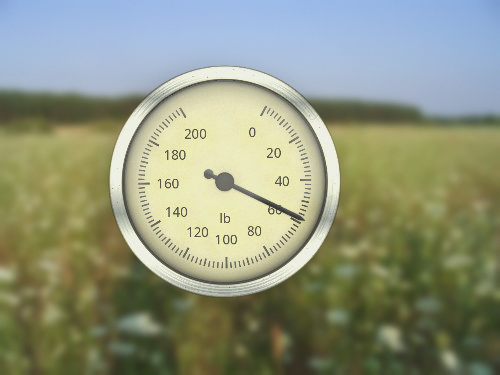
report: 58lb
